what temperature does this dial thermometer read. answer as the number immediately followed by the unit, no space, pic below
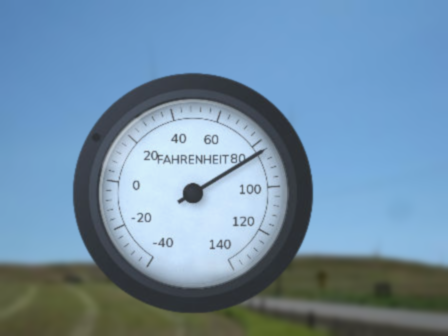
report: 84°F
